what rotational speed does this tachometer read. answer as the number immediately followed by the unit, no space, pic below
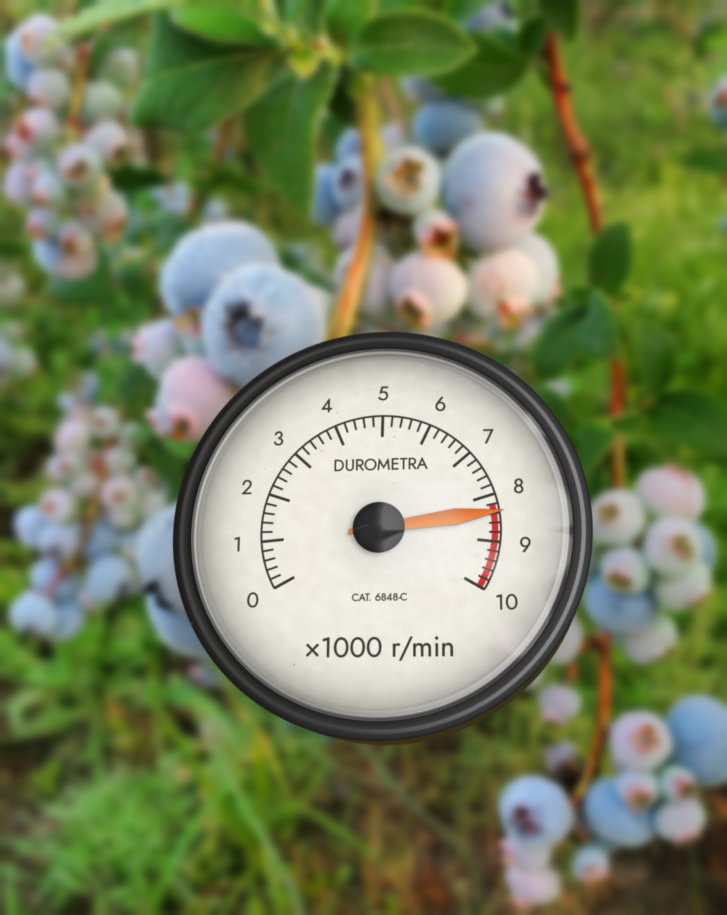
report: 8400rpm
